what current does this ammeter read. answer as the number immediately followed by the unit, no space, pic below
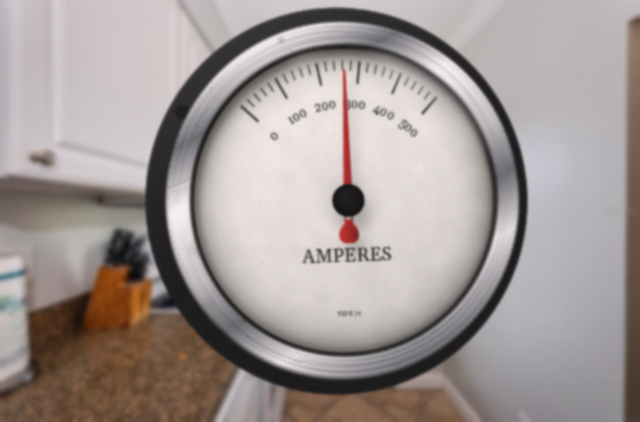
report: 260A
